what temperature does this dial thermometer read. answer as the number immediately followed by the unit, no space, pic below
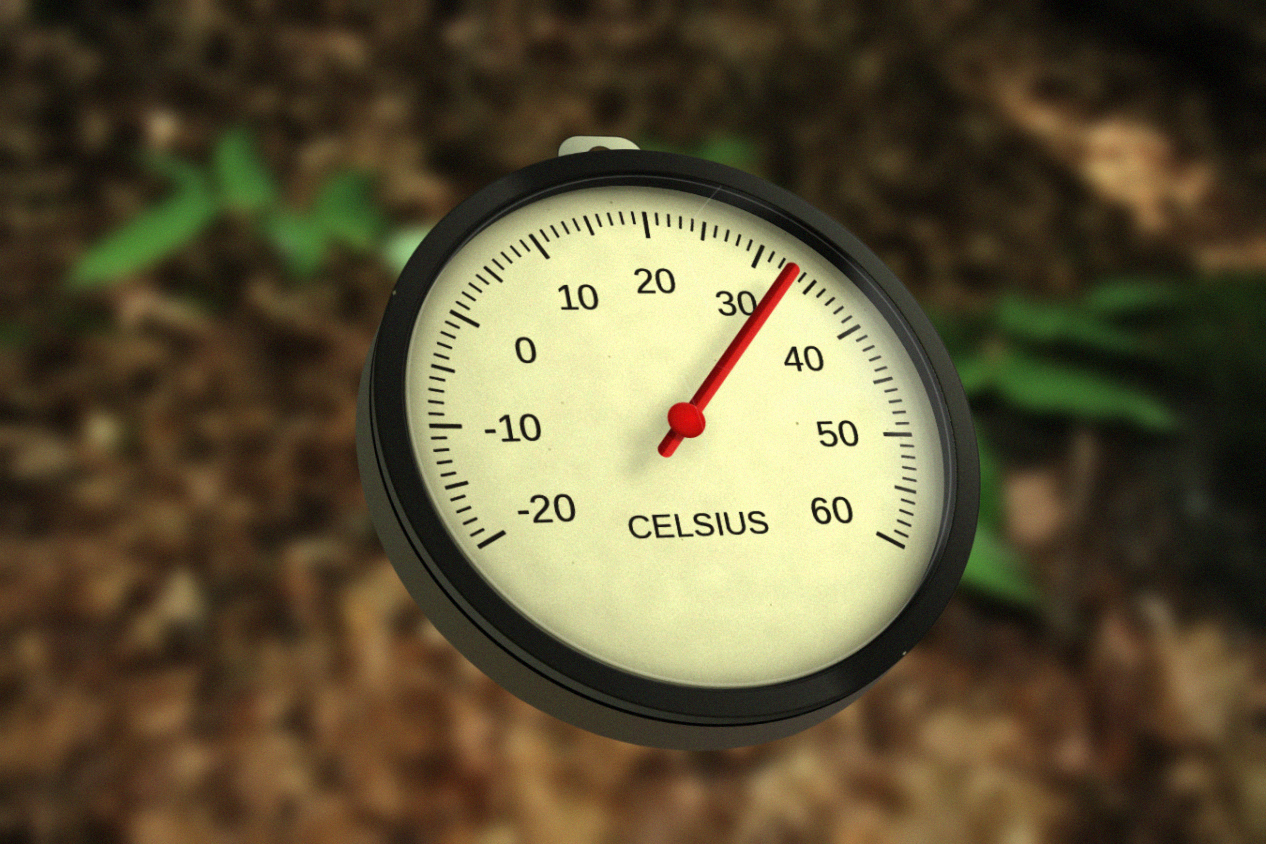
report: 33°C
